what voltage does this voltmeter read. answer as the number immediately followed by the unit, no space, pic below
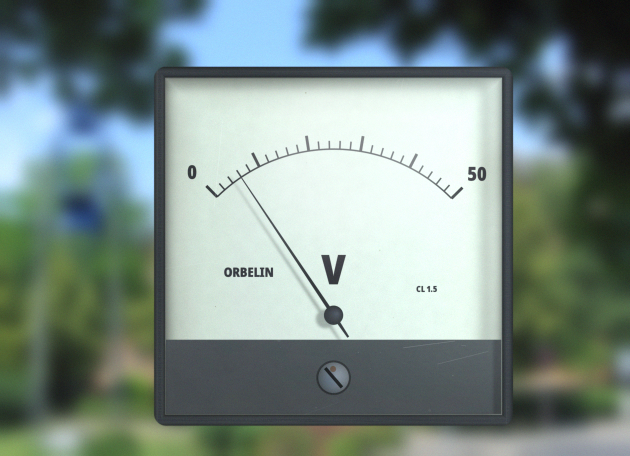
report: 6V
